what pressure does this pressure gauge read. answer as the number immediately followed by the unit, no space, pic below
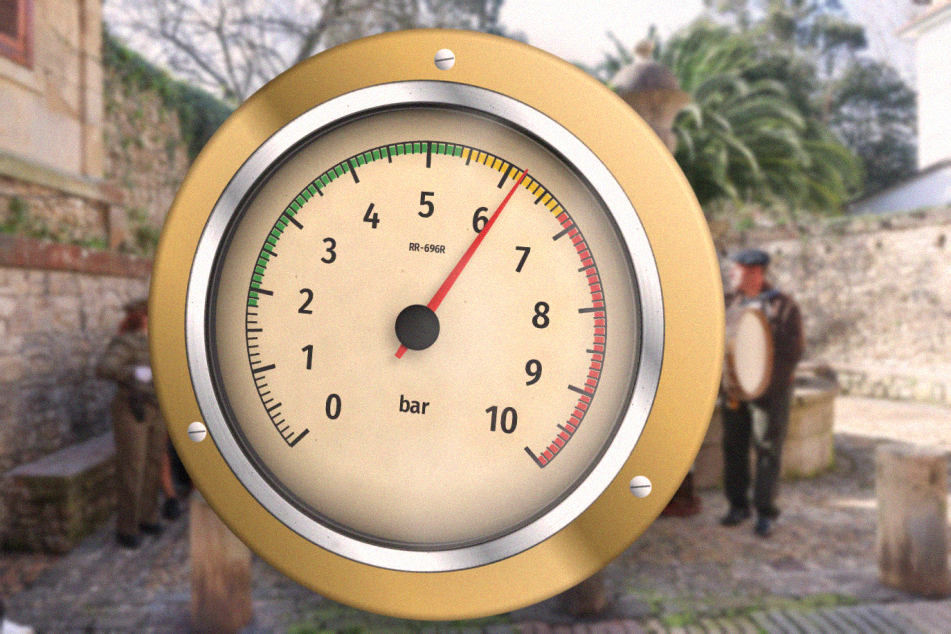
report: 6.2bar
